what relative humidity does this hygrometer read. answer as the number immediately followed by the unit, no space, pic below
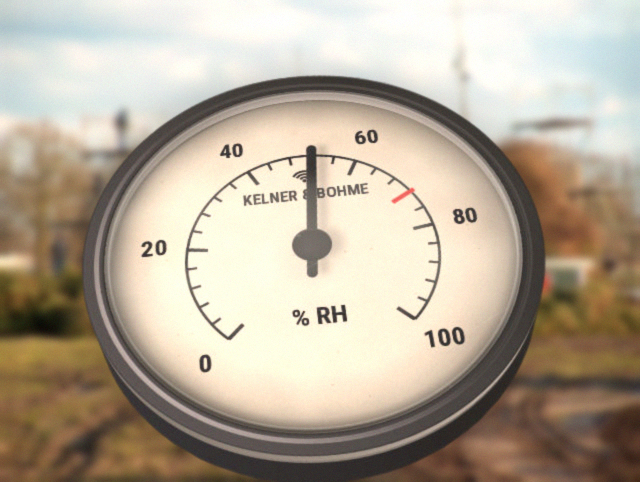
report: 52%
